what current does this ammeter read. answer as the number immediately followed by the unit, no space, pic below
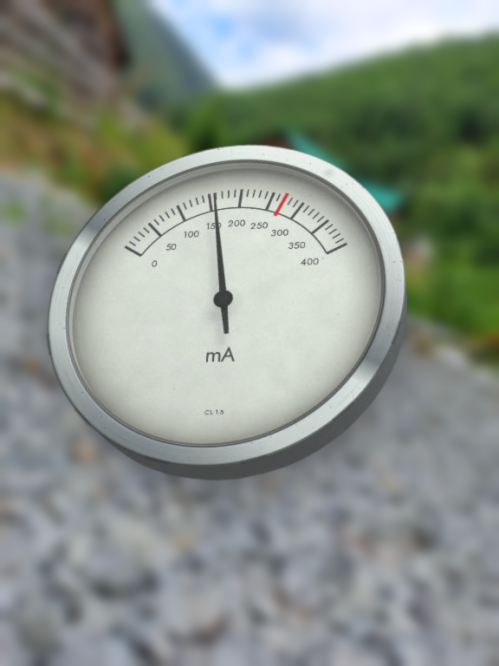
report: 160mA
